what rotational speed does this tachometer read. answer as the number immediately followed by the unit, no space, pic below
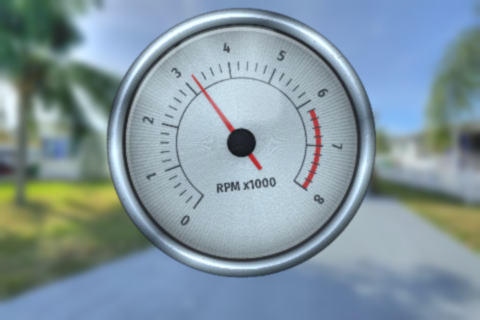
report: 3200rpm
